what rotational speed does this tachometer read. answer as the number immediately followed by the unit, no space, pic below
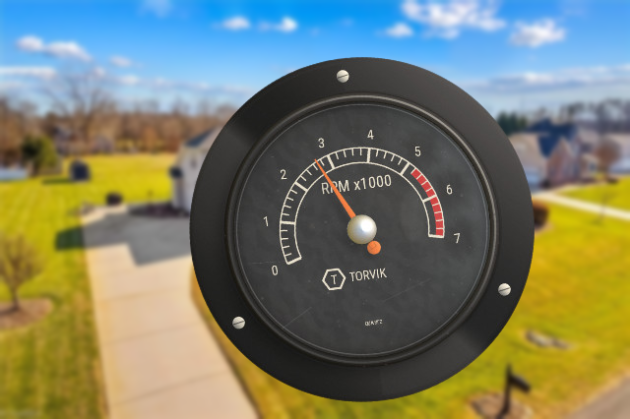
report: 2700rpm
